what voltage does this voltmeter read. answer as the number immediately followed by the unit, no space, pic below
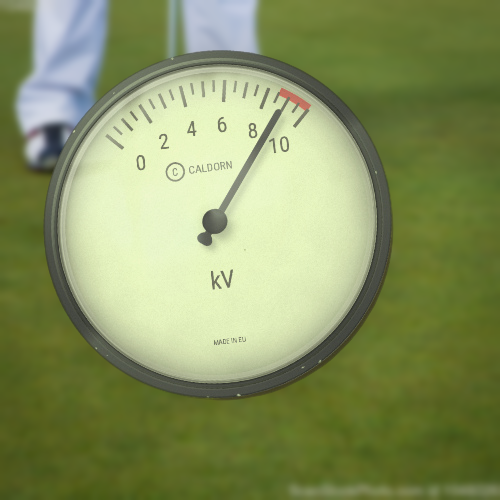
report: 9kV
